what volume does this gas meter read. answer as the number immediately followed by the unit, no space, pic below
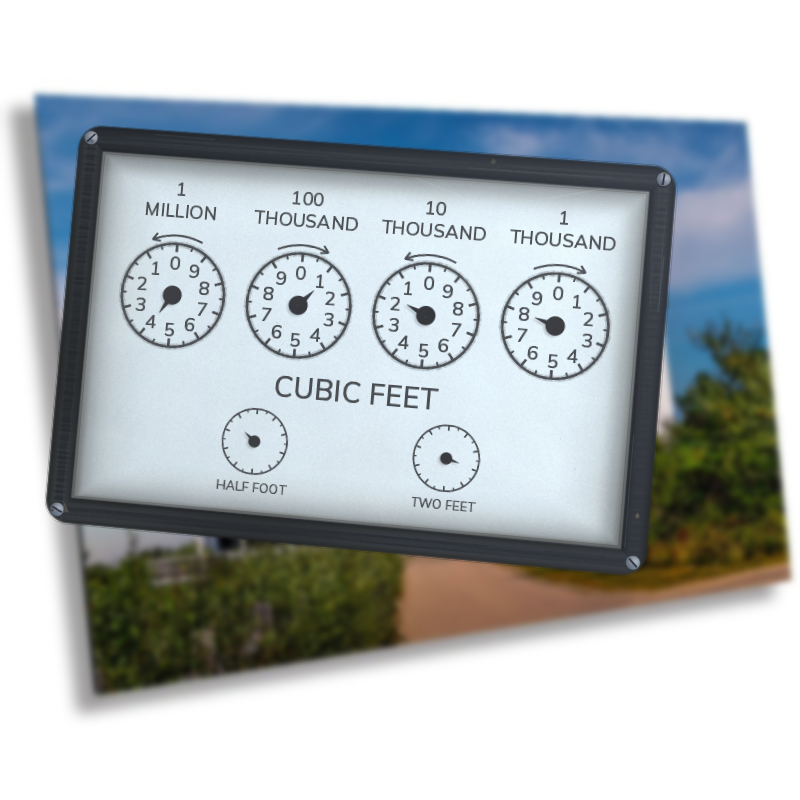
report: 411800ft³
